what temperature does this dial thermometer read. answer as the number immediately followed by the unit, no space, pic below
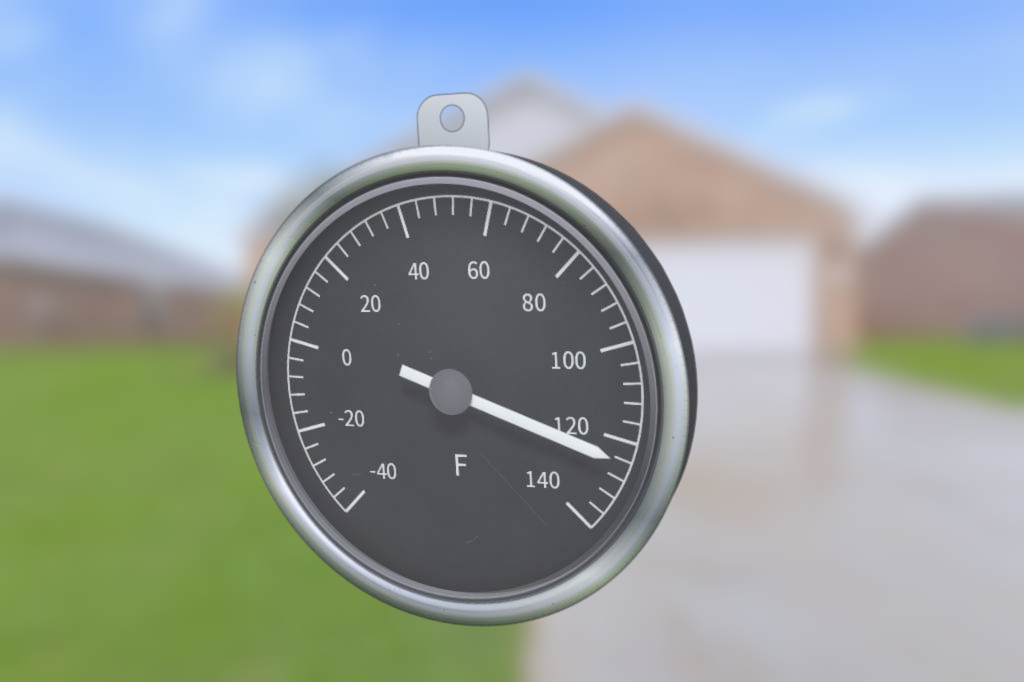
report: 124°F
